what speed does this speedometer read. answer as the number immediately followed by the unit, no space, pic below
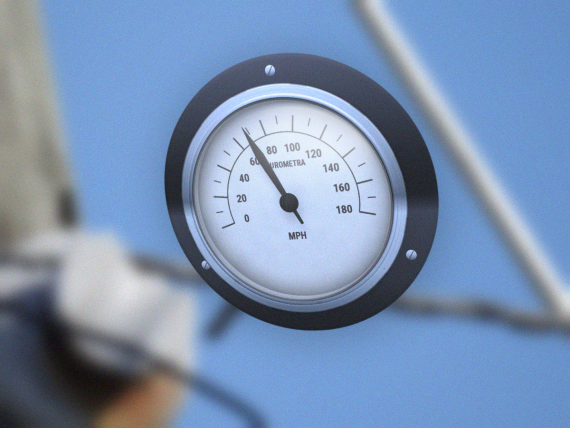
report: 70mph
